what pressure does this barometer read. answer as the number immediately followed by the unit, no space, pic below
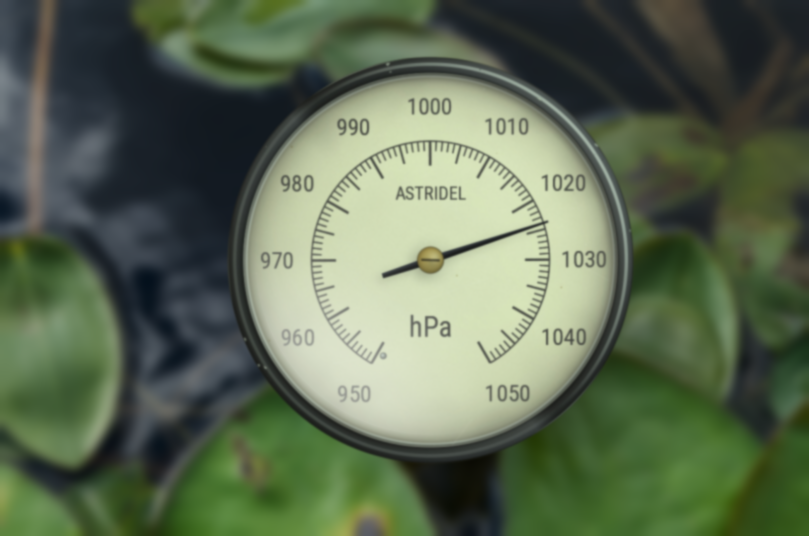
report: 1024hPa
